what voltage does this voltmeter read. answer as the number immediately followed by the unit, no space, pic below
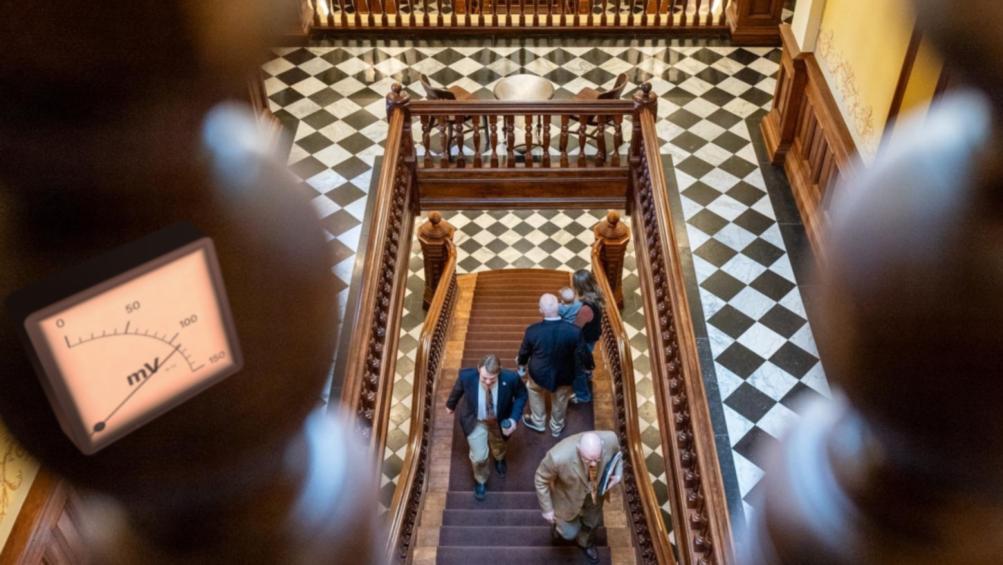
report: 110mV
